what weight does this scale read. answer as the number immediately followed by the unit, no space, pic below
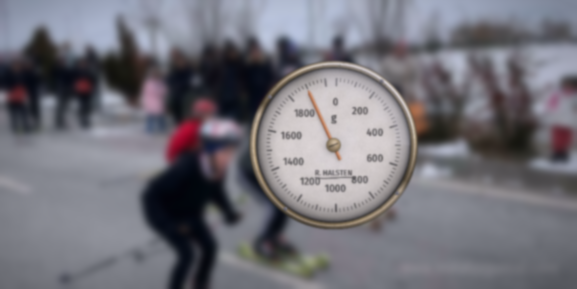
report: 1900g
